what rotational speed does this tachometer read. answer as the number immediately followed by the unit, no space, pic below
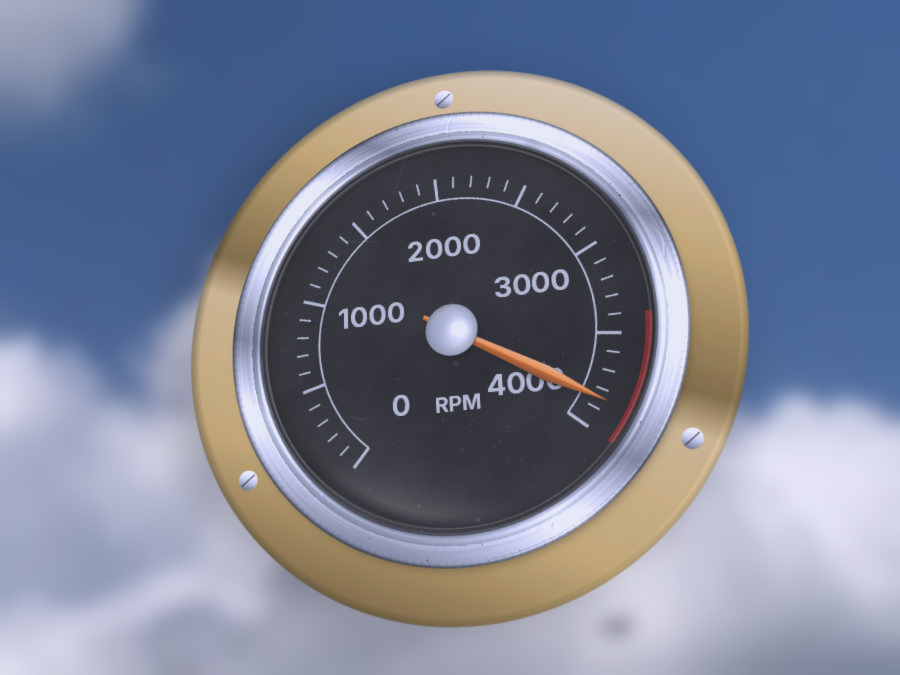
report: 3850rpm
